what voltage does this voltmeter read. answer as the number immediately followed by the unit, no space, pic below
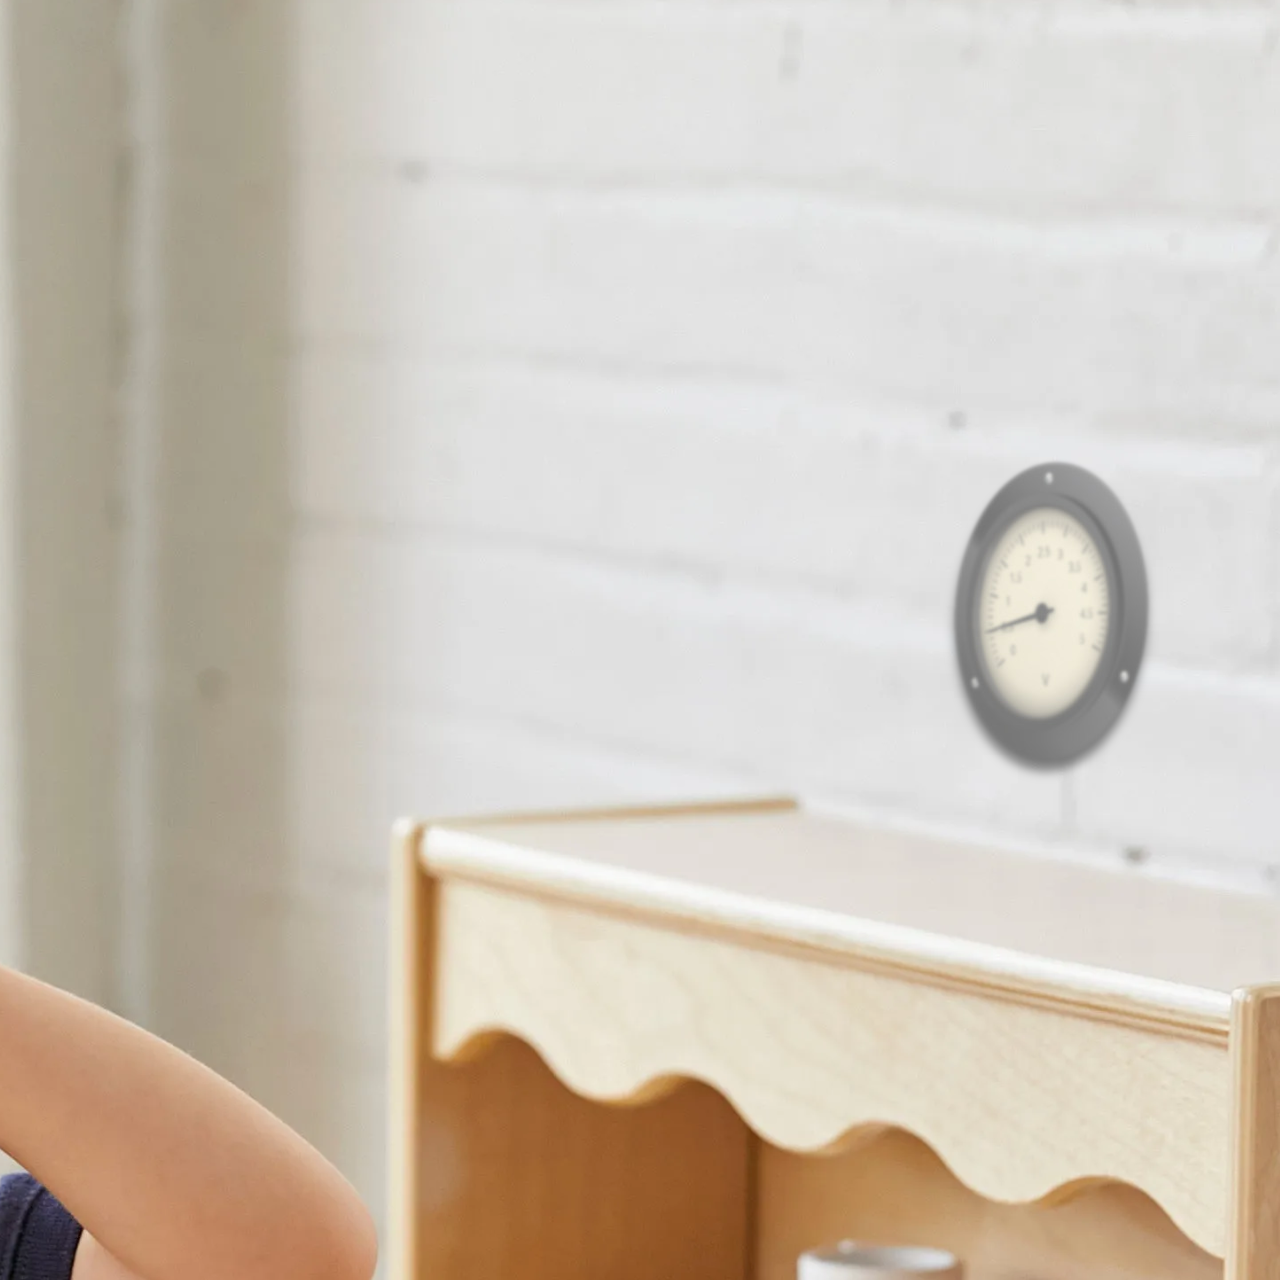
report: 0.5V
